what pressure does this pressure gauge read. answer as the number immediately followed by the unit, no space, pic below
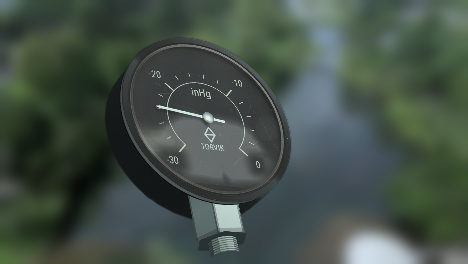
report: -24inHg
